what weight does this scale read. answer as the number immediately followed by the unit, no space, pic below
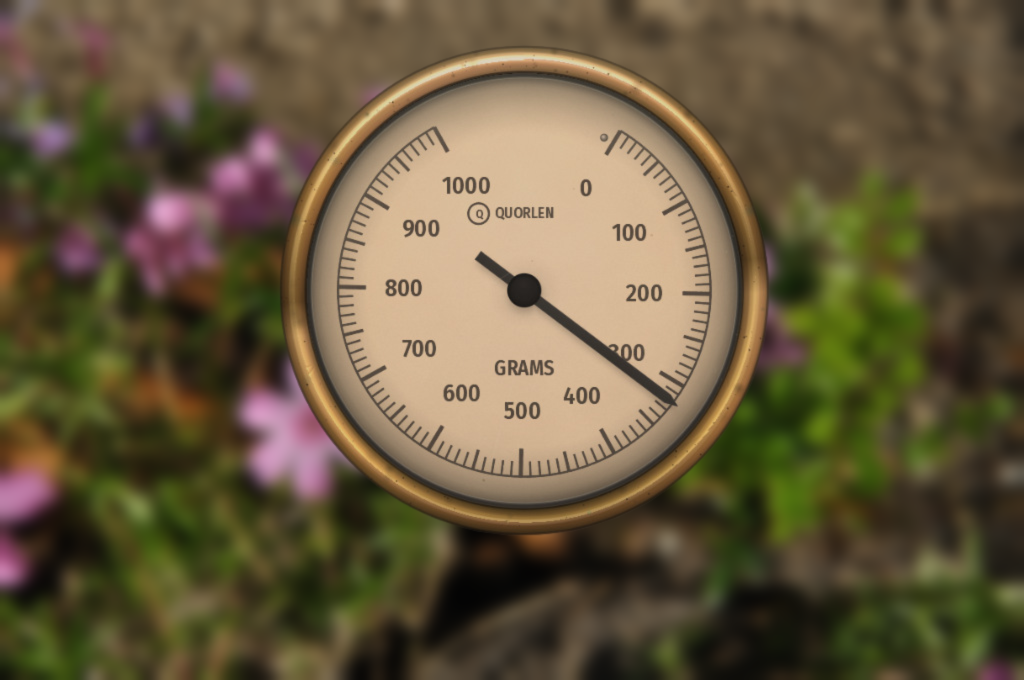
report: 320g
